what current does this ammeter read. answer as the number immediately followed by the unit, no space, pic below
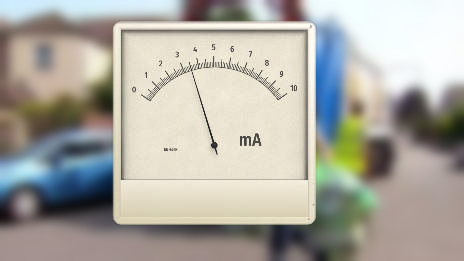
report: 3.5mA
